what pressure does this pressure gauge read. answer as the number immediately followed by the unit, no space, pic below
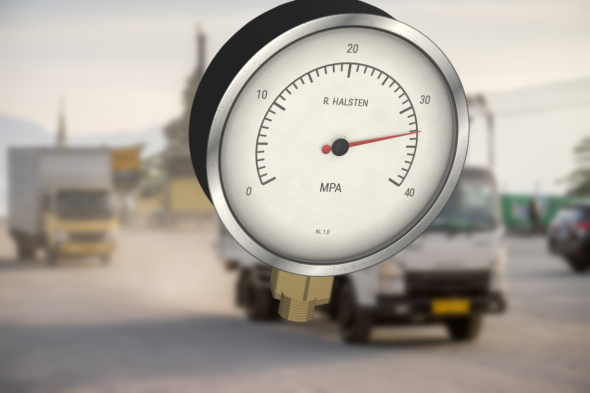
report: 33MPa
